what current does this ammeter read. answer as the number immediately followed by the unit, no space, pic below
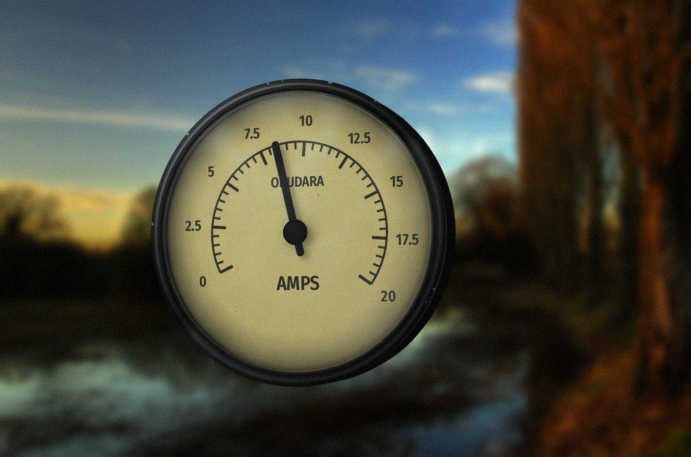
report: 8.5A
